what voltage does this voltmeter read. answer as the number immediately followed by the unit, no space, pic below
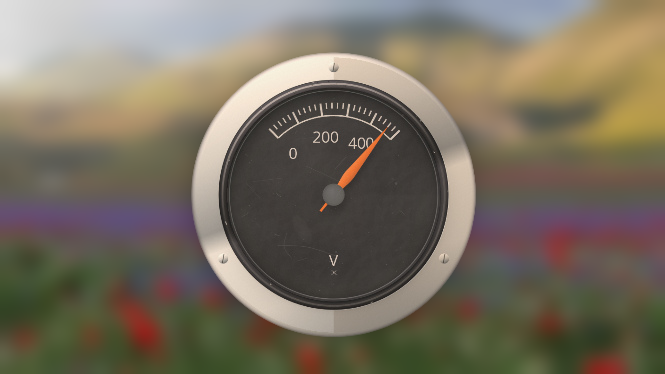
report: 460V
